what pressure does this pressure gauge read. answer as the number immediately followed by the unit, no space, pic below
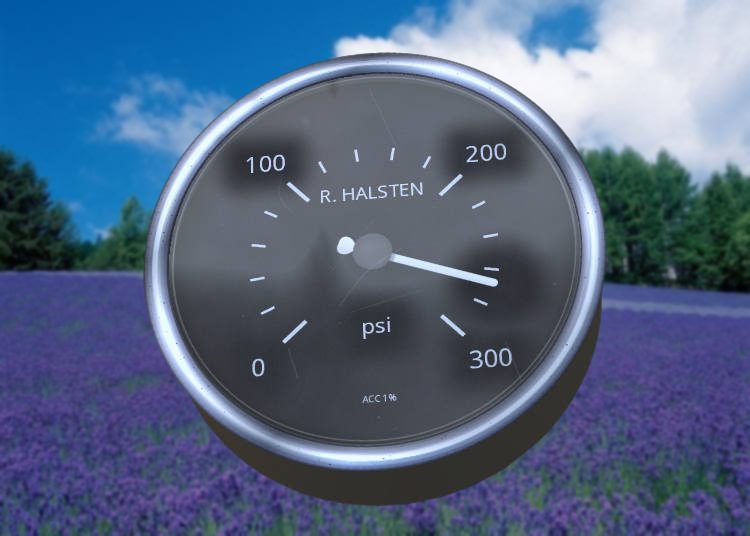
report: 270psi
